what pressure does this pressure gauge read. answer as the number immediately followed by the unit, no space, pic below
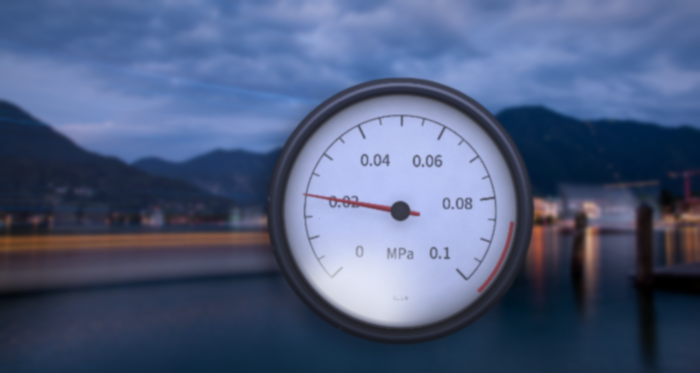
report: 0.02MPa
